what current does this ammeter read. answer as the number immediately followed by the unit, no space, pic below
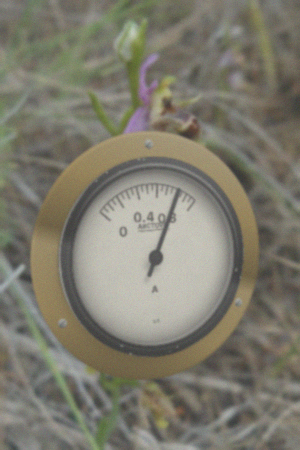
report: 0.8A
